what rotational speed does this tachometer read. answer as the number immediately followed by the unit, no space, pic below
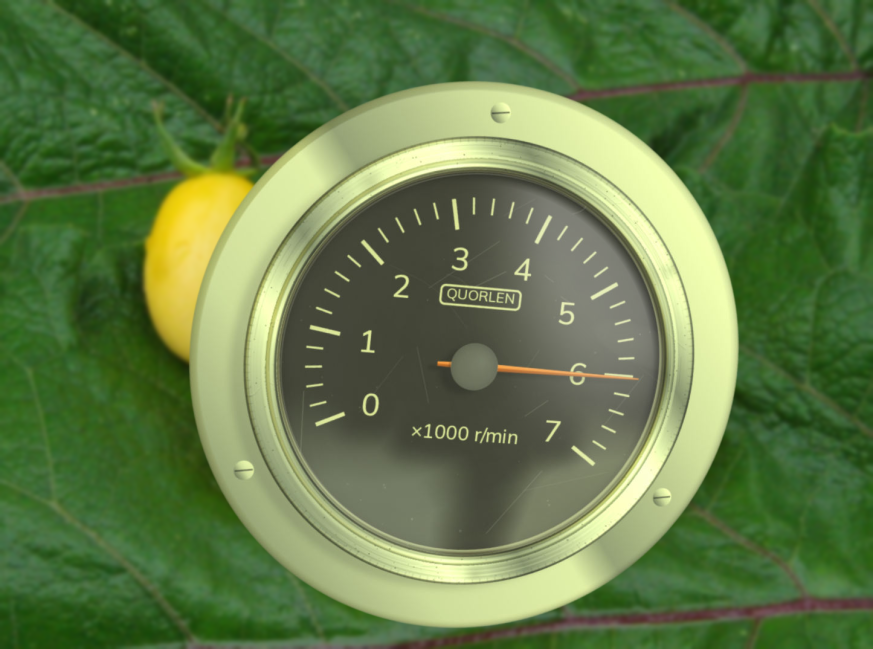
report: 6000rpm
